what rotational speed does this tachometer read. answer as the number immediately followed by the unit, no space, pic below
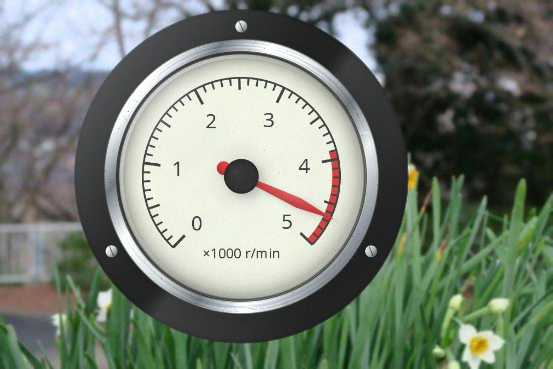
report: 4650rpm
